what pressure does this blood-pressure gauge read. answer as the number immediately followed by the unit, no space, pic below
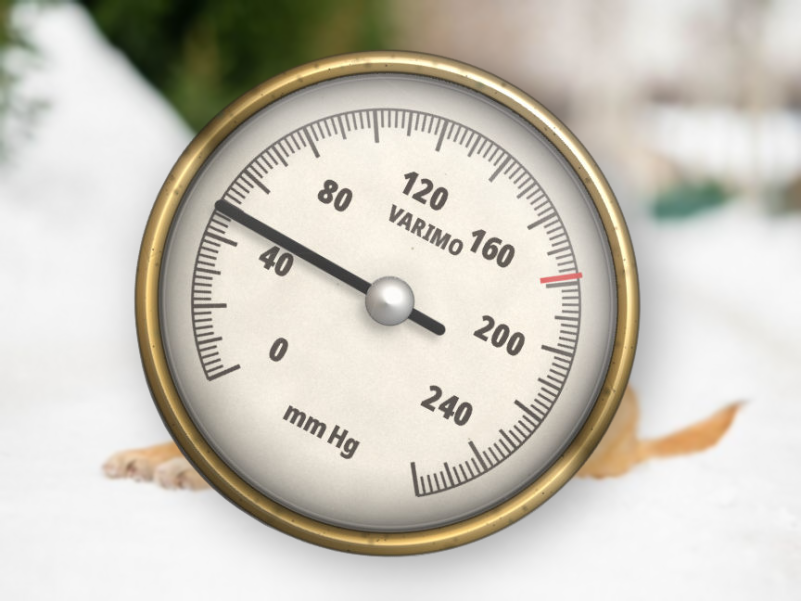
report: 48mmHg
